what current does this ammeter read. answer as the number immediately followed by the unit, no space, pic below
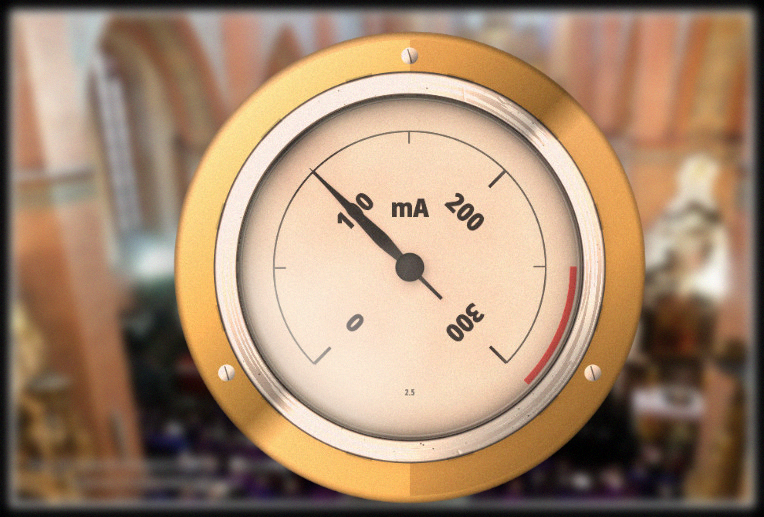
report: 100mA
